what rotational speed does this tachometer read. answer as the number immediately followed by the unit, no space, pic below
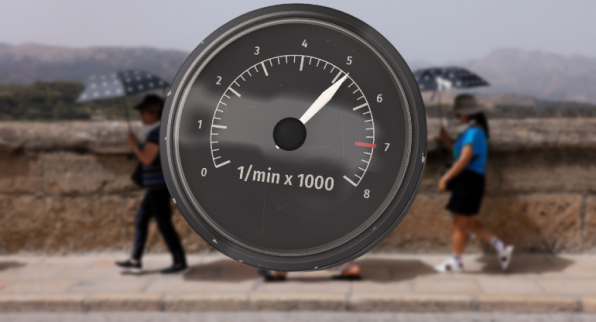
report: 5200rpm
